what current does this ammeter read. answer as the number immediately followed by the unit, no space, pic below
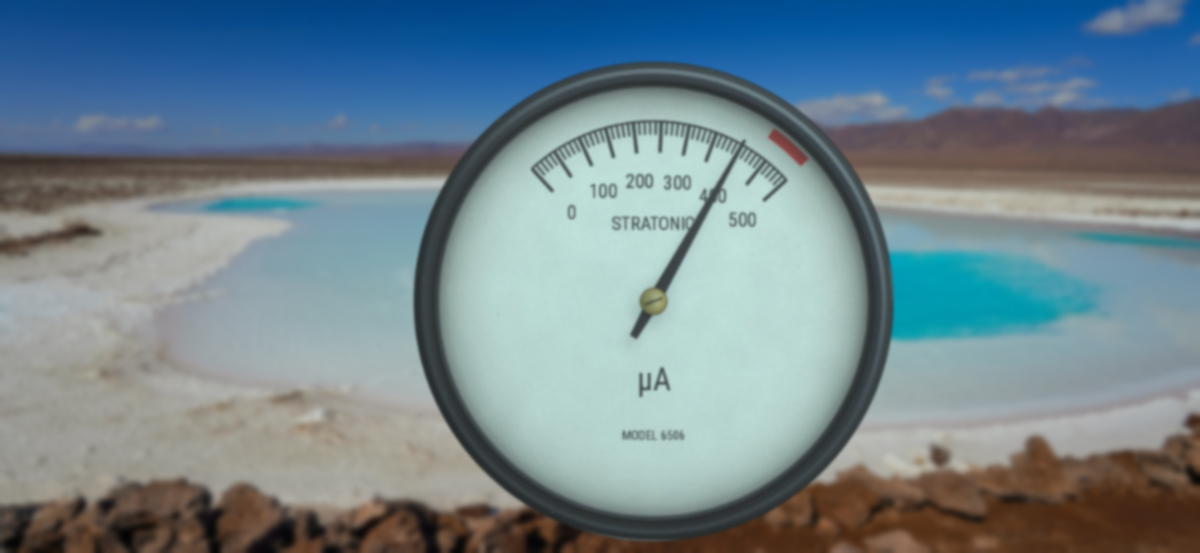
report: 400µA
